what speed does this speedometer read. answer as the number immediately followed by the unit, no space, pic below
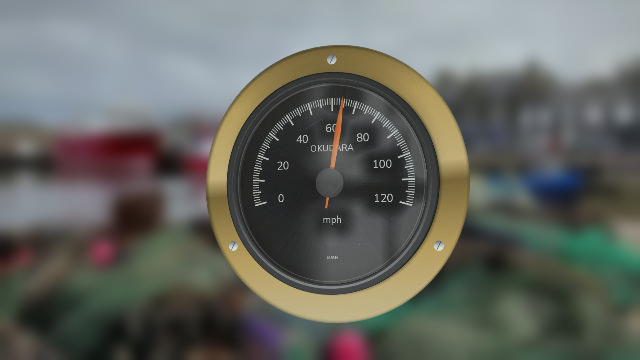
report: 65mph
